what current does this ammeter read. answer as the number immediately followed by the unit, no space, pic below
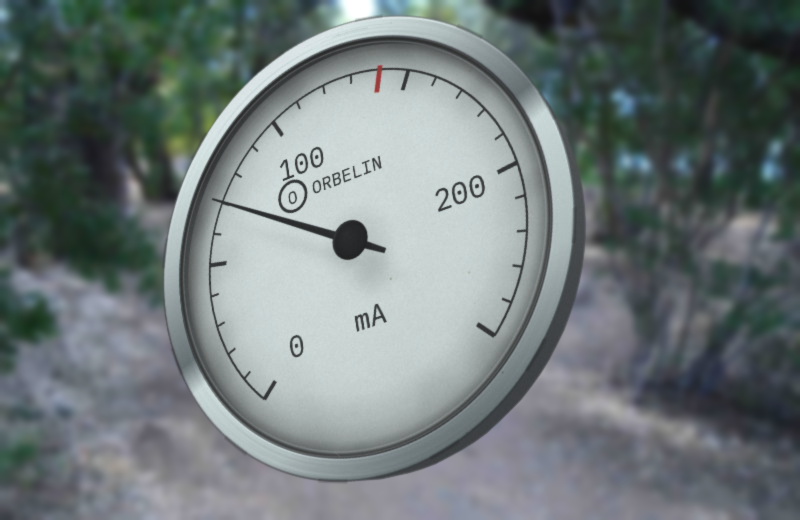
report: 70mA
